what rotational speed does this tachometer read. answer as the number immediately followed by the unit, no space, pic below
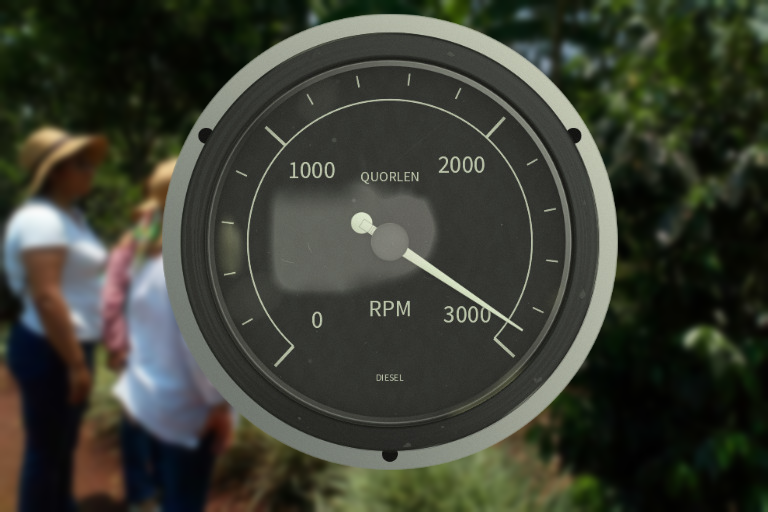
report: 2900rpm
